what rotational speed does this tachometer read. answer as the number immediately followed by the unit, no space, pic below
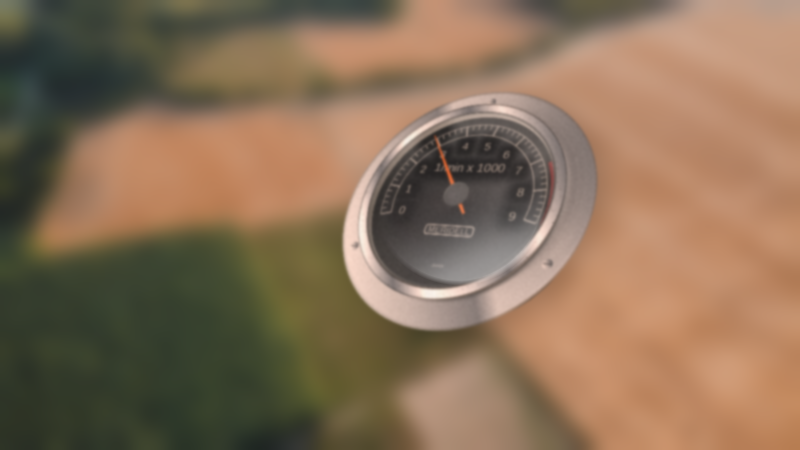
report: 3000rpm
